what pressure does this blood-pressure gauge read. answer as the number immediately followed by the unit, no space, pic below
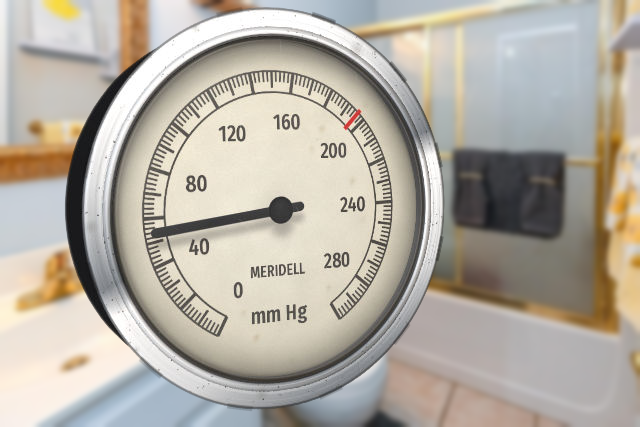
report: 54mmHg
